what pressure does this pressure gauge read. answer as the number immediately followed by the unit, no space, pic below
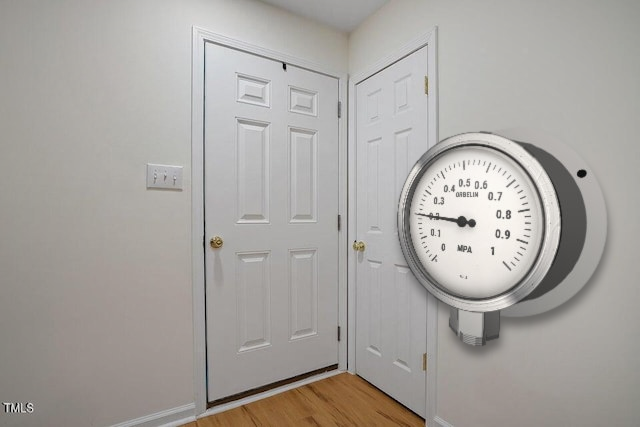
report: 0.2MPa
